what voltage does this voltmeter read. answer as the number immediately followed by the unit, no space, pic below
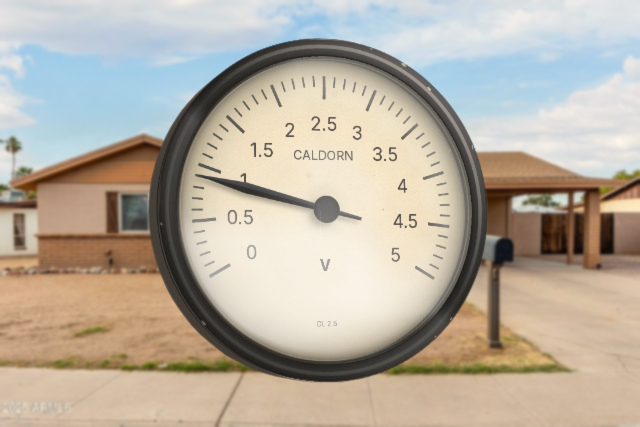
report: 0.9V
